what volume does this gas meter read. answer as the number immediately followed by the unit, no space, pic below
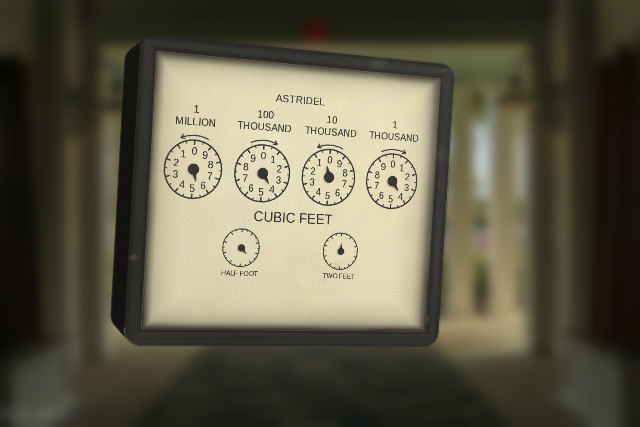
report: 540400ft³
